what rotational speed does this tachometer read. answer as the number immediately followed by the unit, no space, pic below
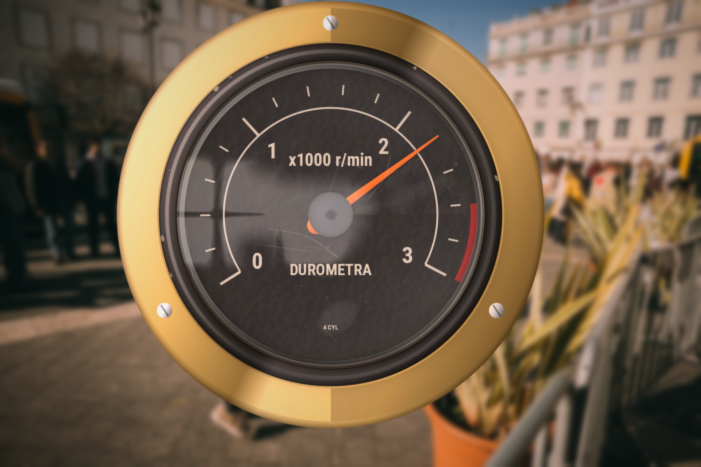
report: 2200rpm
